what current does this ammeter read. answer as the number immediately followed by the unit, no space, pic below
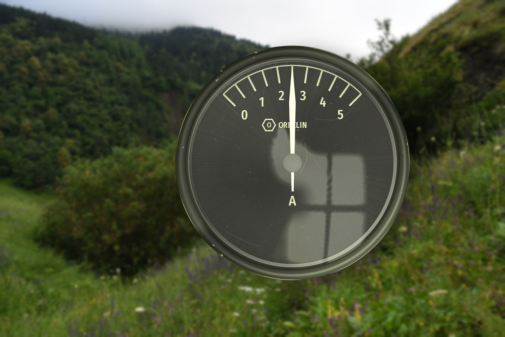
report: 2.5A
